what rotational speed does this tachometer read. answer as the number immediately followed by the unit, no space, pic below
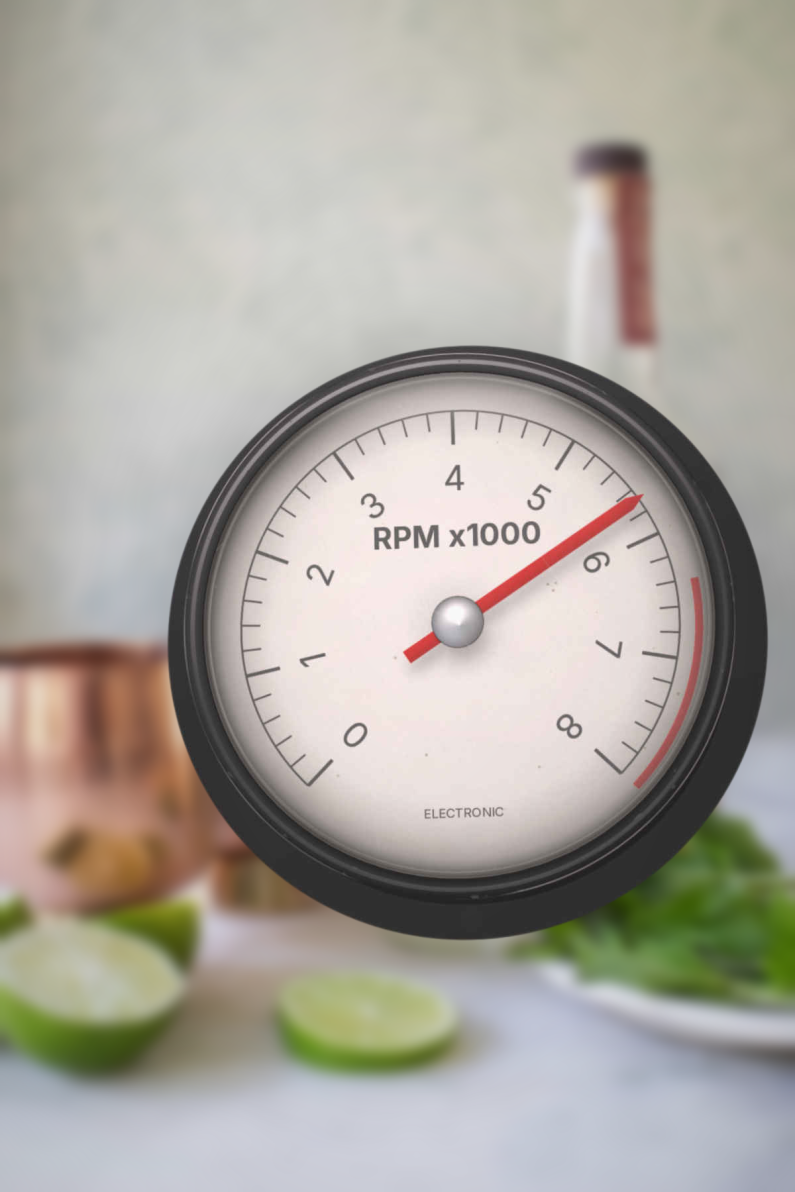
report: 5700rpm
